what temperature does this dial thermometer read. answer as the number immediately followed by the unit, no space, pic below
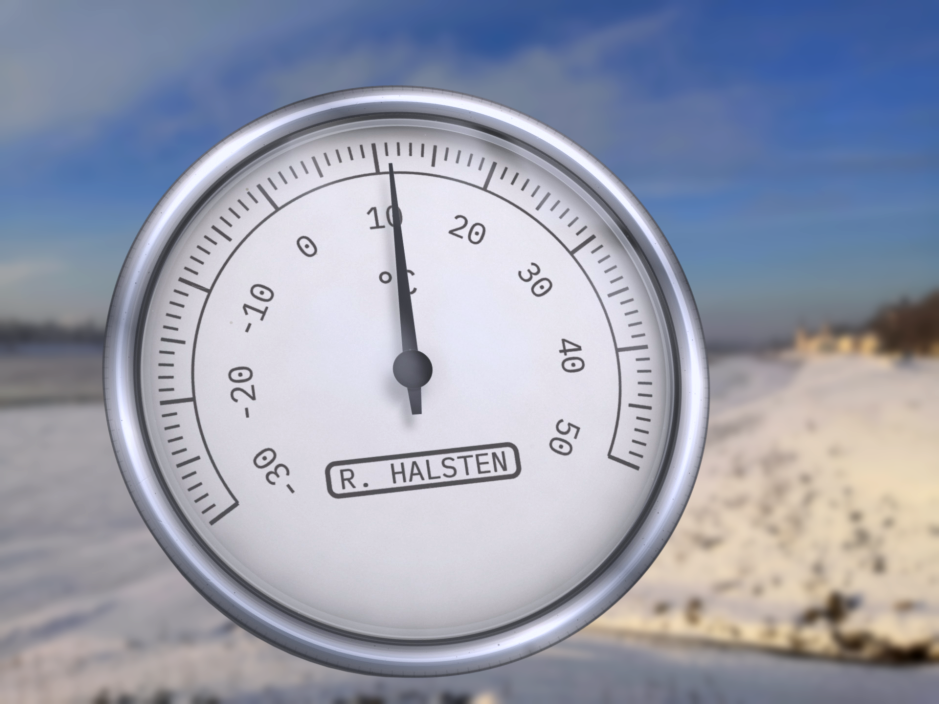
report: 11°C
